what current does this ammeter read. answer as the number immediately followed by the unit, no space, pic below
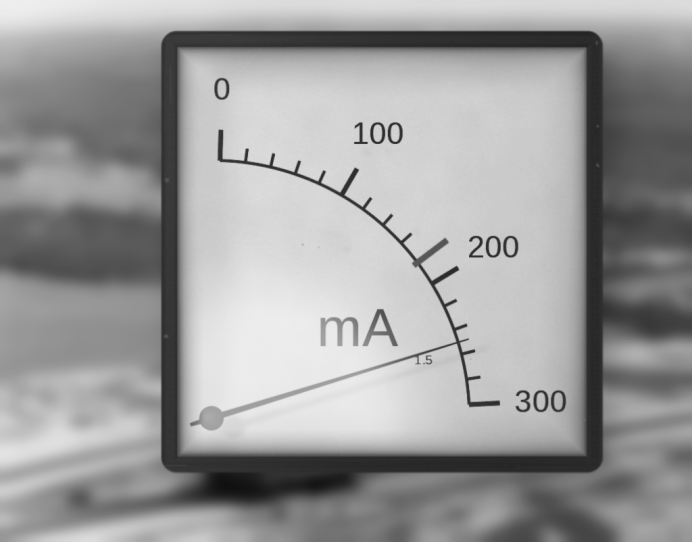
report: 250mA
